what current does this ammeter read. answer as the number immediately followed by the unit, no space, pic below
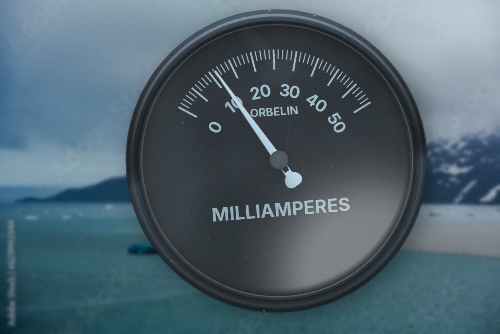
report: 11mA
